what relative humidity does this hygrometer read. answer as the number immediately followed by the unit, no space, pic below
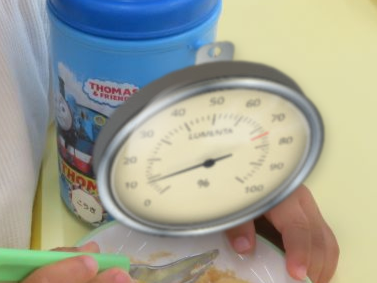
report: 10%
